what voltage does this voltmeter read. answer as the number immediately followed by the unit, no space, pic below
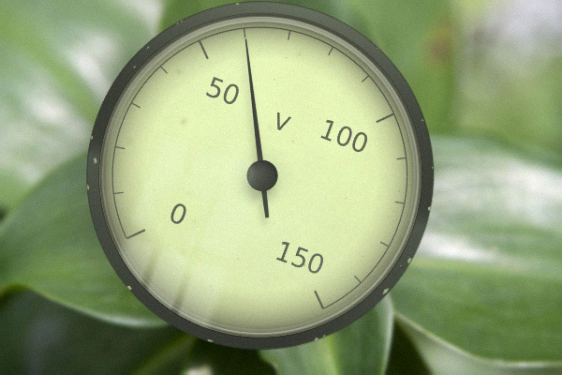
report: 60V
